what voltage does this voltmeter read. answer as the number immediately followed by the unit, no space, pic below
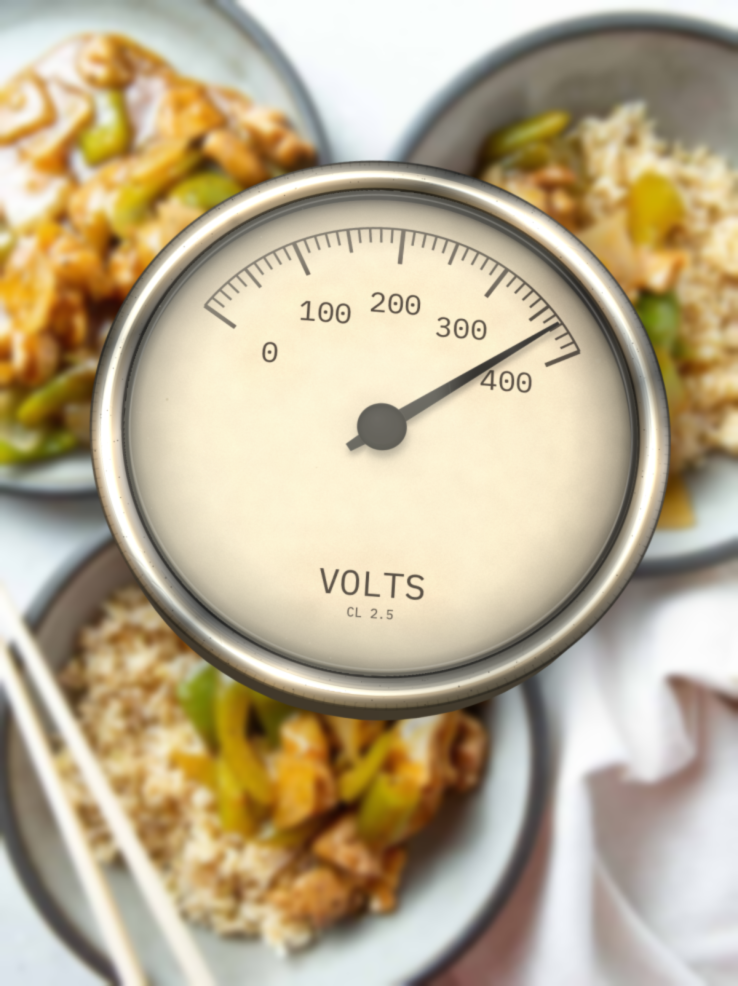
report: 370V
